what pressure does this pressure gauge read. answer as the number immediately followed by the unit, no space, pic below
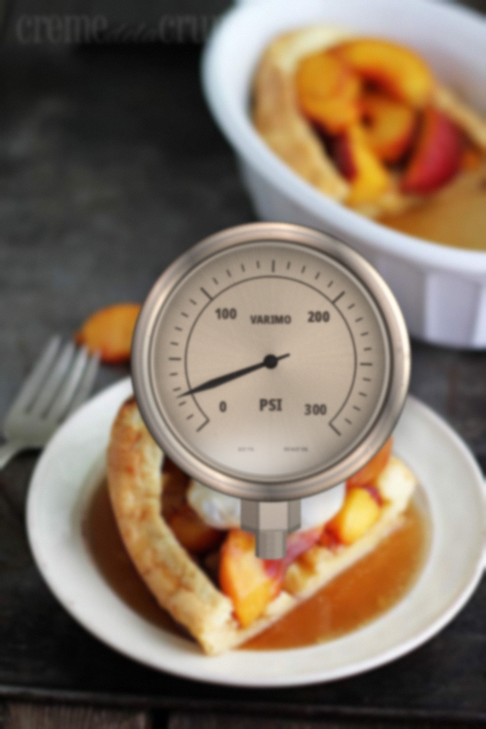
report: 25psi
